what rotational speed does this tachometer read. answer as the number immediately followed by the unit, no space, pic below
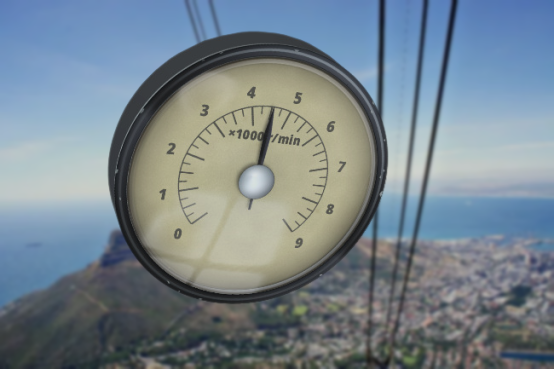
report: 4500rpm
